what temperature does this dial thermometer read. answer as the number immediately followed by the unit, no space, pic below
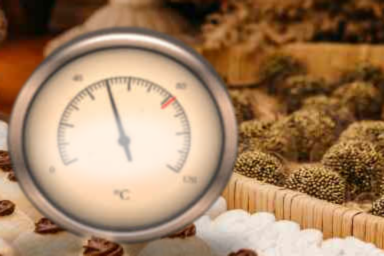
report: 50°C
